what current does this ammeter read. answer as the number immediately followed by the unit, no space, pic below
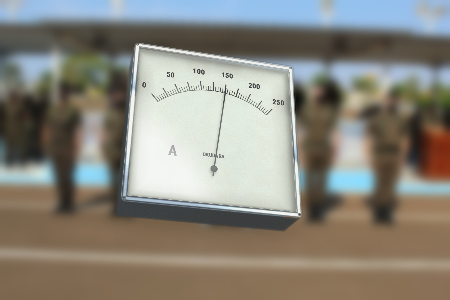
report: 150A
